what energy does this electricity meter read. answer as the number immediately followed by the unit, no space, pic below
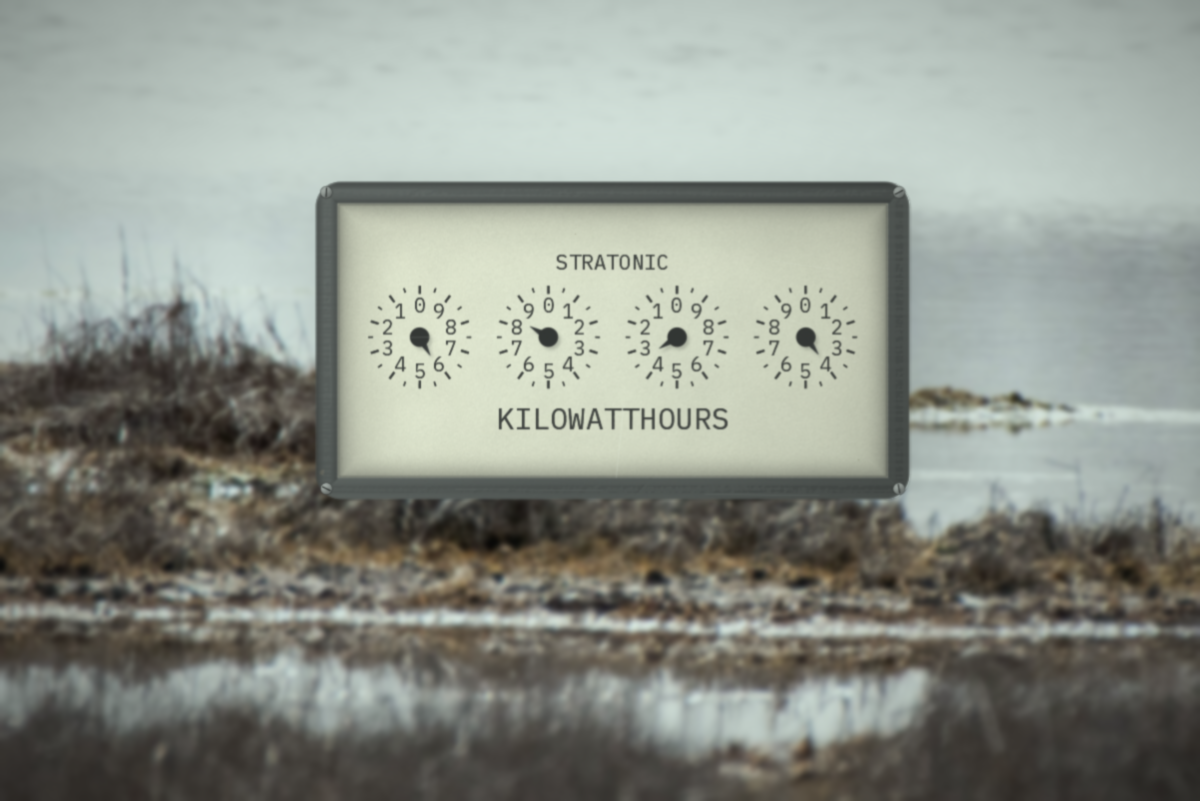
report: 5834kWh
